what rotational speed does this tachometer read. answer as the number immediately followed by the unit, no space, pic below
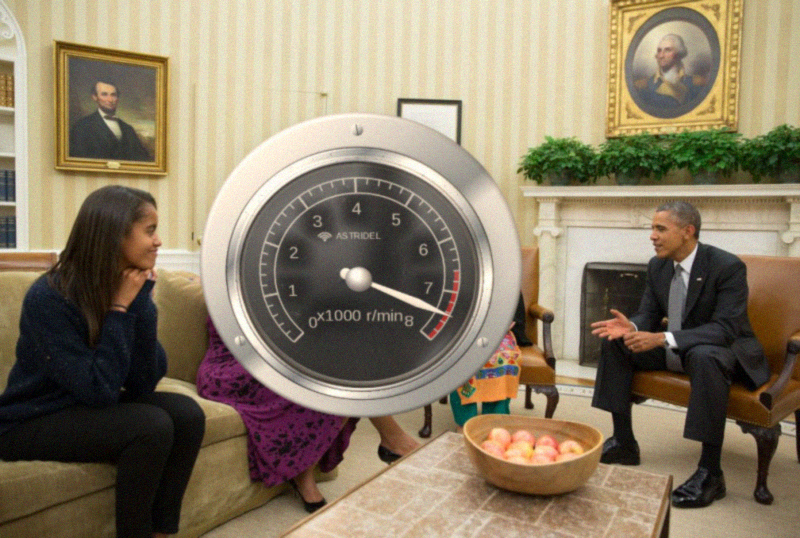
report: 7400rpm
